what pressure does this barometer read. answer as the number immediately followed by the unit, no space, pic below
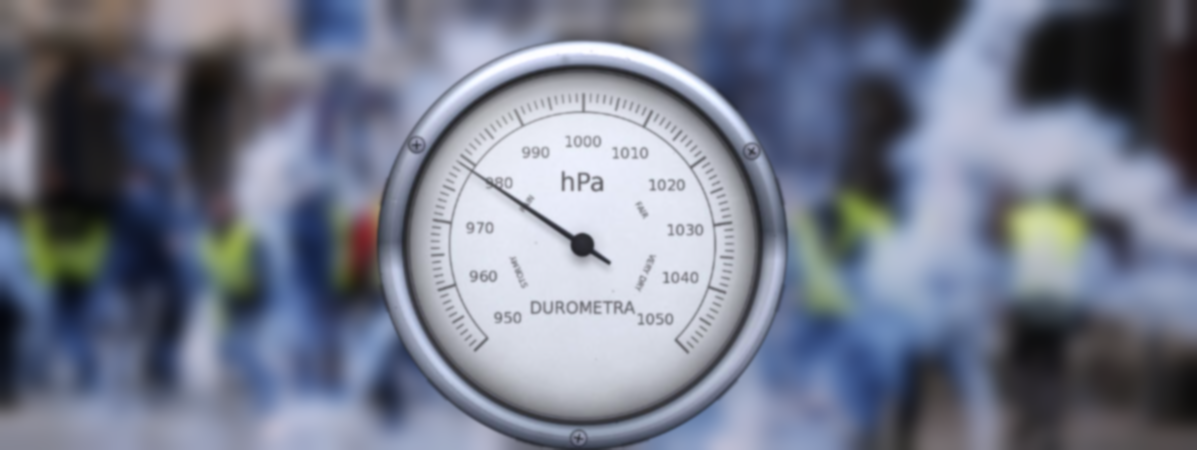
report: 979hPa
